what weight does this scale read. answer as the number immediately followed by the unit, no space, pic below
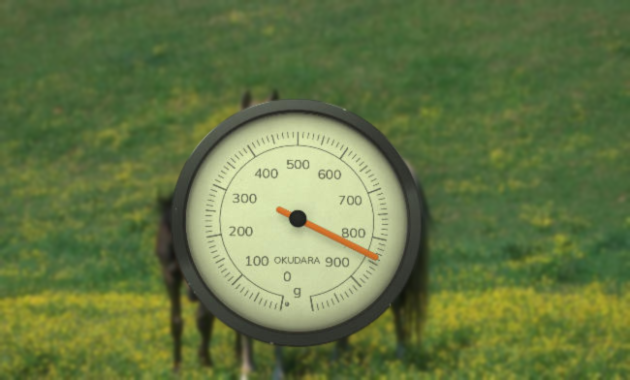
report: 840g
